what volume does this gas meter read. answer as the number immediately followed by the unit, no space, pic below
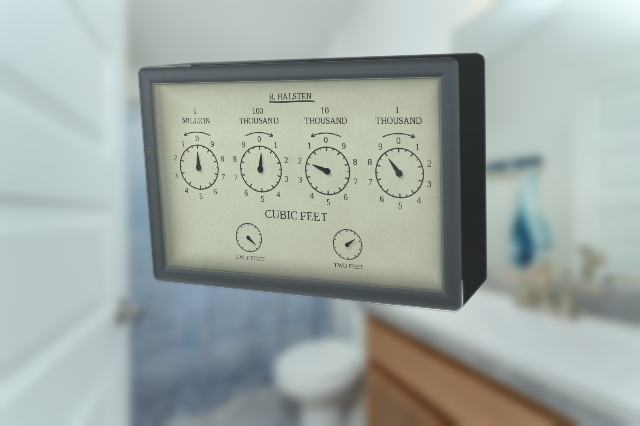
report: 1900ft³
